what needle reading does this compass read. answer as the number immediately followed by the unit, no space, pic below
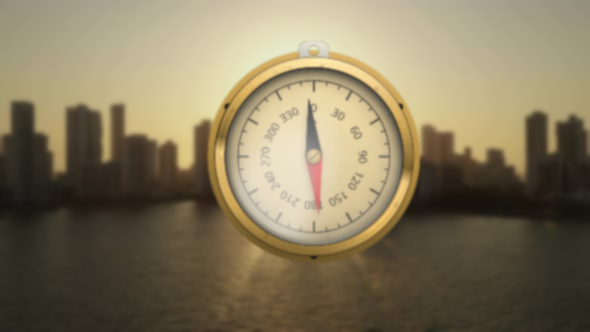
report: 175°
